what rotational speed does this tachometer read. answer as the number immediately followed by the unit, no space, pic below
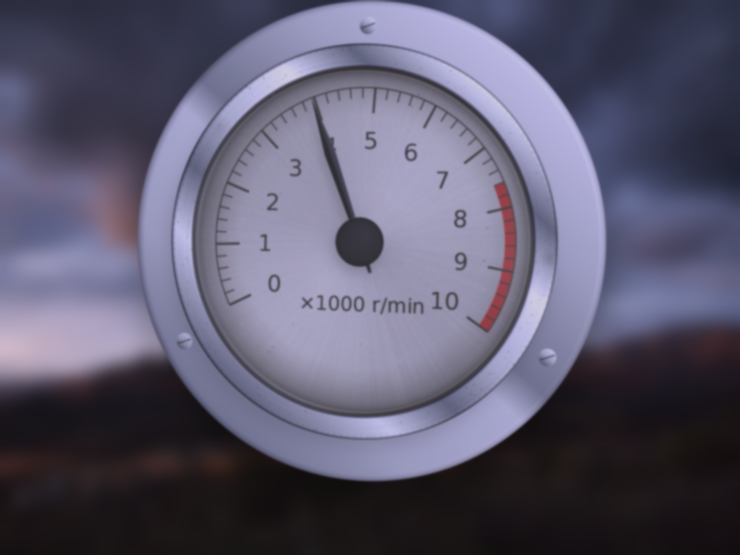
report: 4000rpm
